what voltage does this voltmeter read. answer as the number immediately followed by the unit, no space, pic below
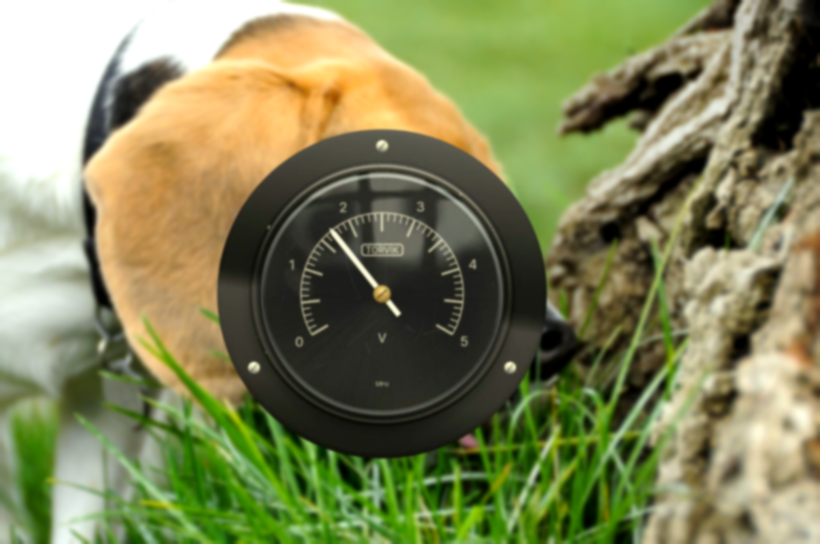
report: 1.7V
